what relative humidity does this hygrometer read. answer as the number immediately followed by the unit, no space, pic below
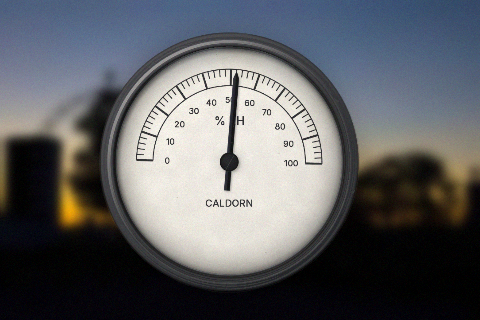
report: 52%
